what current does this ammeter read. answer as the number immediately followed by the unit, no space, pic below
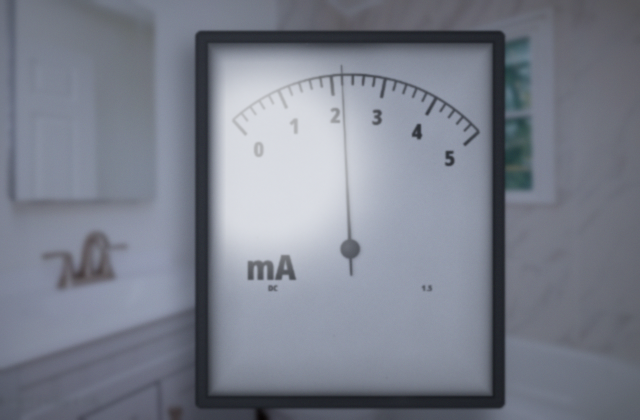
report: 2.2mA
